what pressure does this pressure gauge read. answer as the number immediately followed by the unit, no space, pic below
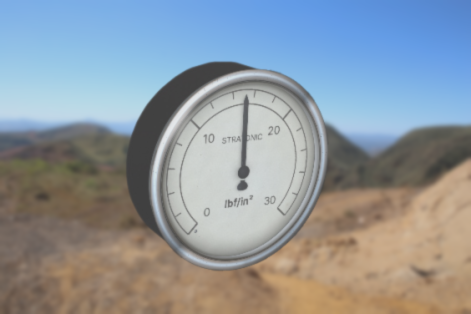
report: 15psi
